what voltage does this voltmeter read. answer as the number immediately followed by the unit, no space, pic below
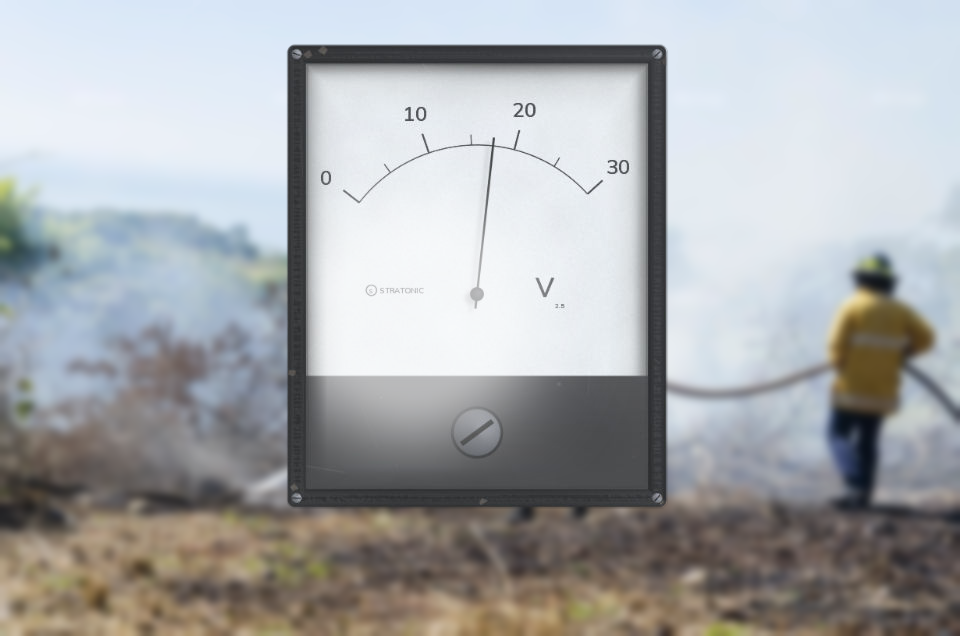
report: 17.5V
